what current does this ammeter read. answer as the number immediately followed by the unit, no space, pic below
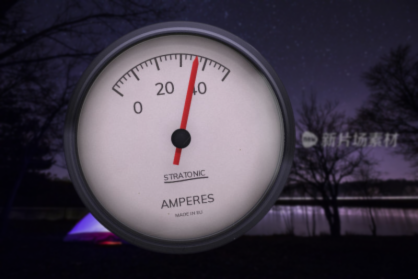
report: 36A
